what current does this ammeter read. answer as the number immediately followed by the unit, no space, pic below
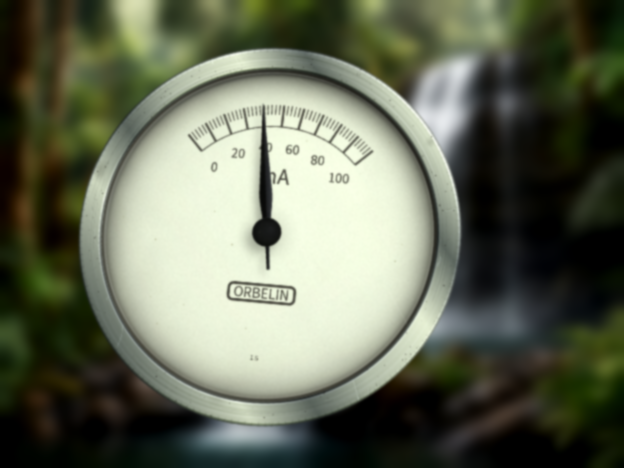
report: 40mA
